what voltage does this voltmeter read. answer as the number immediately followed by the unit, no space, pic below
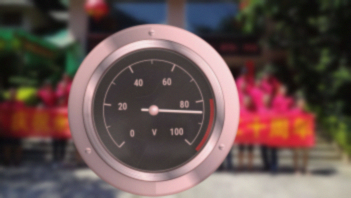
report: 85V
